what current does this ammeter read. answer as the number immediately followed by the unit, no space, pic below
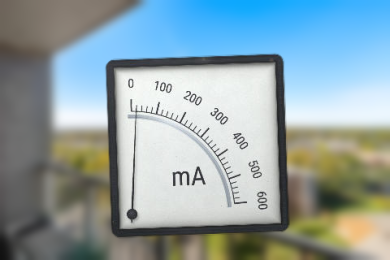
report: 20mA
